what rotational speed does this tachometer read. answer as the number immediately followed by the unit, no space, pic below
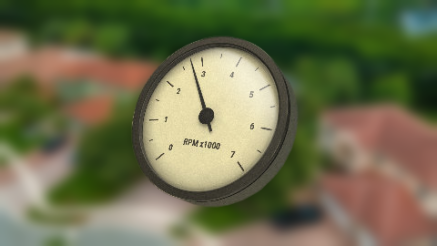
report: 2750rpm
